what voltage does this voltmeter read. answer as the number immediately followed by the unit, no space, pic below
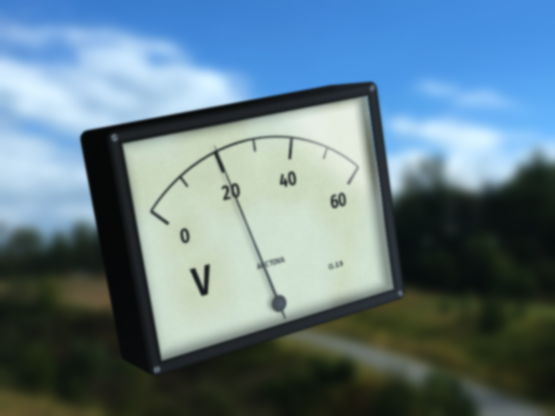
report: 20V
